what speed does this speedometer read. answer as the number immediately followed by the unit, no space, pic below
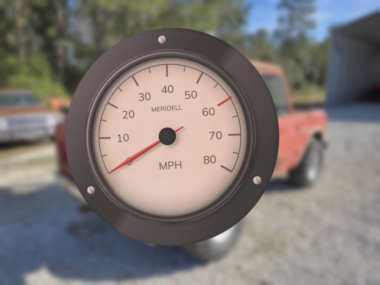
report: 0mph
